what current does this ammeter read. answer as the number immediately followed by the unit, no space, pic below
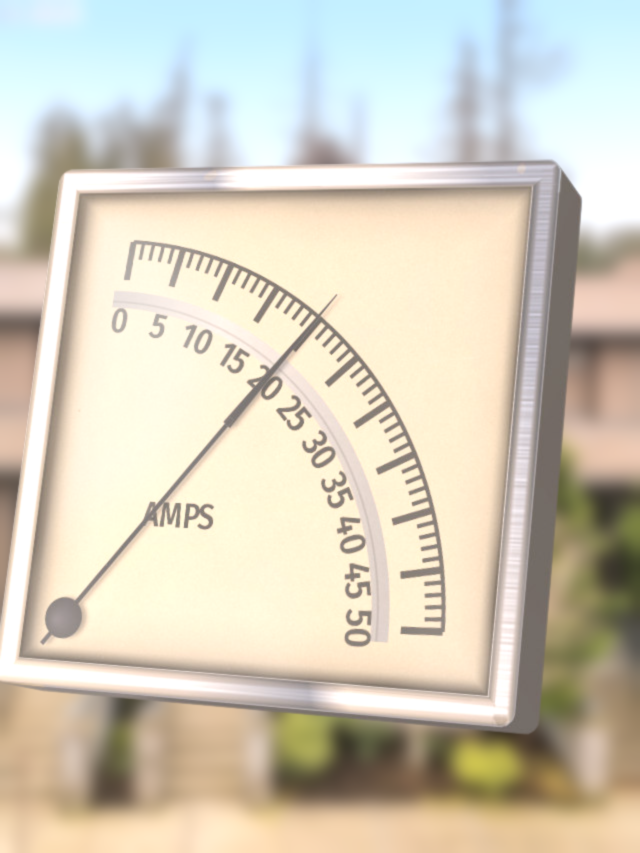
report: 20A
